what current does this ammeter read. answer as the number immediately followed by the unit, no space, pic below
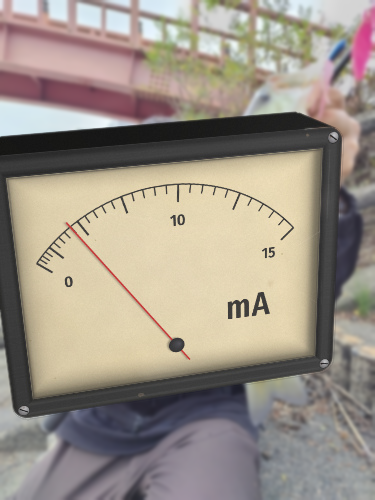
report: 4.5mA
